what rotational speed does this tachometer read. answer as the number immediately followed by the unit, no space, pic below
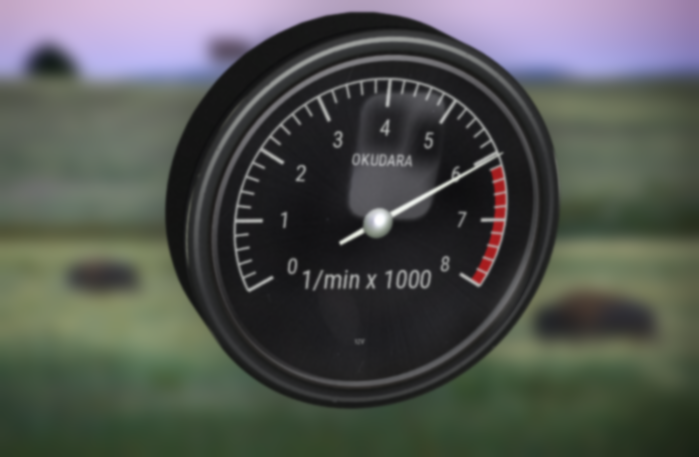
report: 6000rpm
